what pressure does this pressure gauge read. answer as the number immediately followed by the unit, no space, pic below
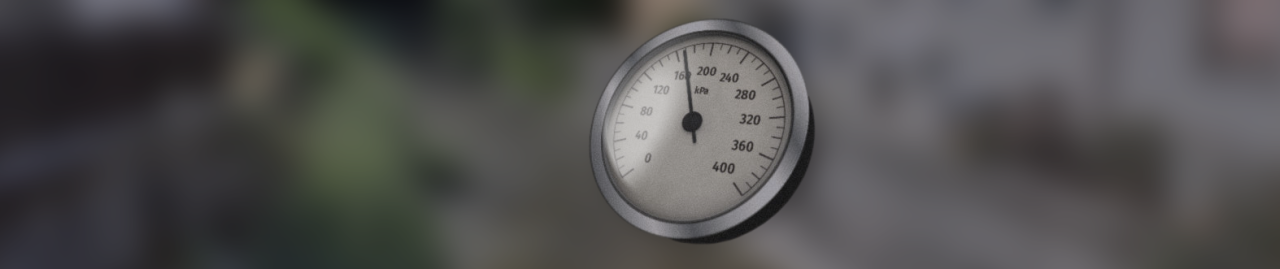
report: 170kPa
